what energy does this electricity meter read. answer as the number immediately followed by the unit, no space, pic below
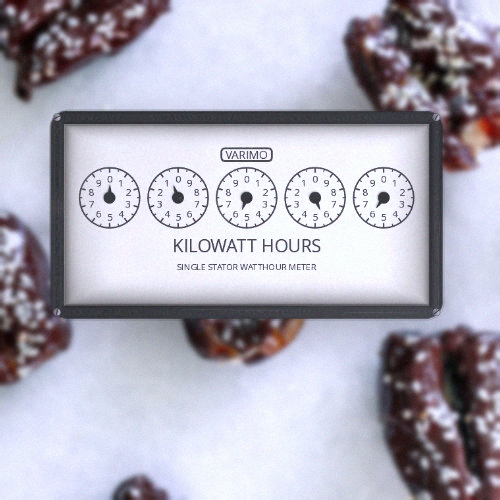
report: 556kWh
